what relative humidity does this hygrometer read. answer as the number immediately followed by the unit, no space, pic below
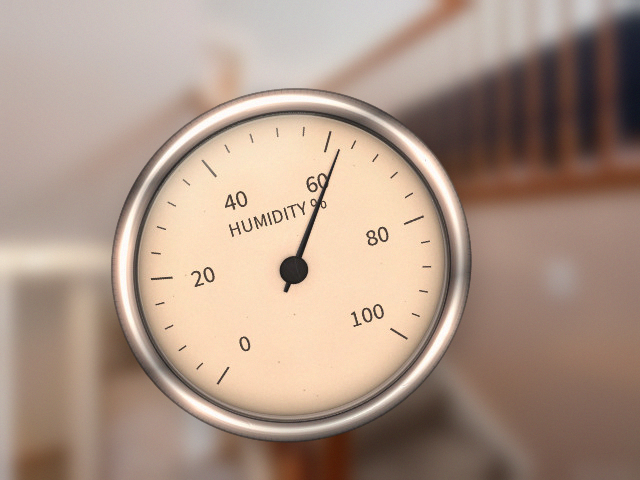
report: 62%
